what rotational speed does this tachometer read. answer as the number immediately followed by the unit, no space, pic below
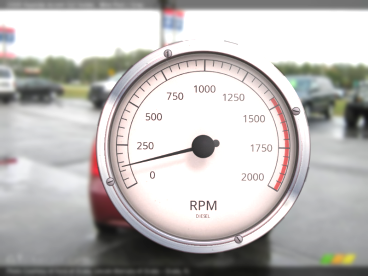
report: 125rpm
